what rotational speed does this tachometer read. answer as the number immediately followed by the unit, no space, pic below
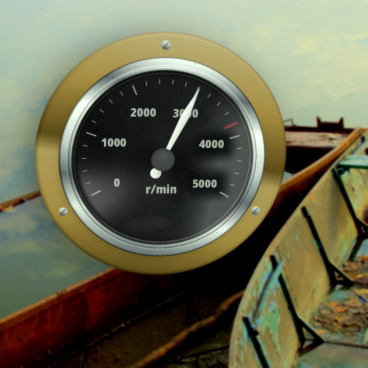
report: 3000rpm
